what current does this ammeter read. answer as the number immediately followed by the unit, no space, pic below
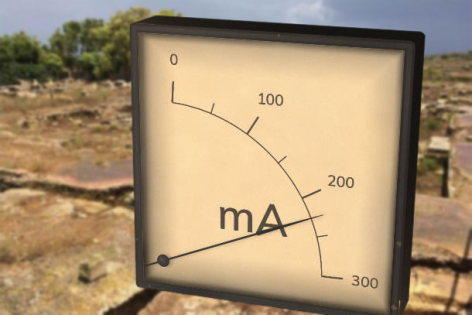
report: 225mA
